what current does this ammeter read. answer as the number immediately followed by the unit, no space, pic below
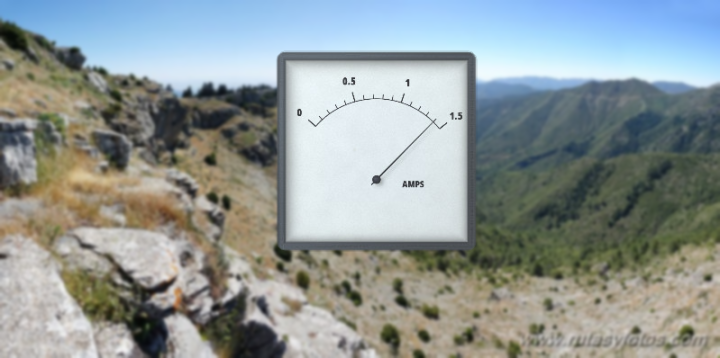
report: 1.4A
